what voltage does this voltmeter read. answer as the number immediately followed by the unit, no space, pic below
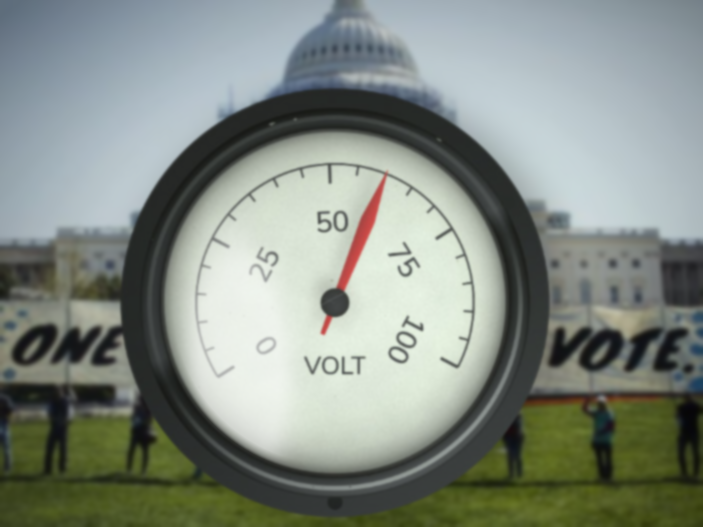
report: 60V
